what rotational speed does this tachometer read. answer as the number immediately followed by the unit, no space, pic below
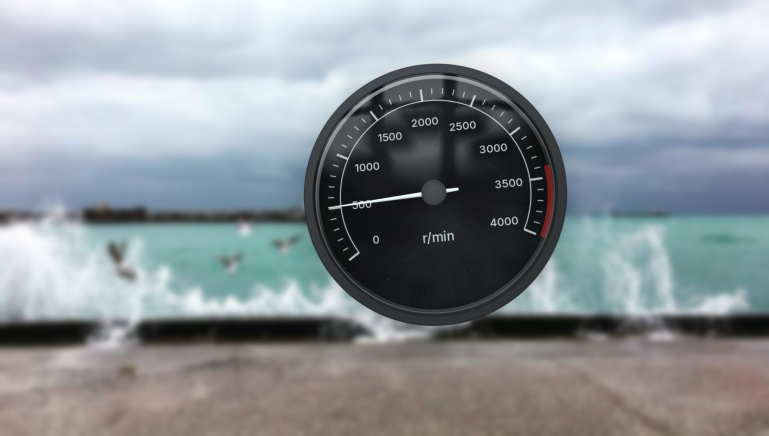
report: 500rpm
